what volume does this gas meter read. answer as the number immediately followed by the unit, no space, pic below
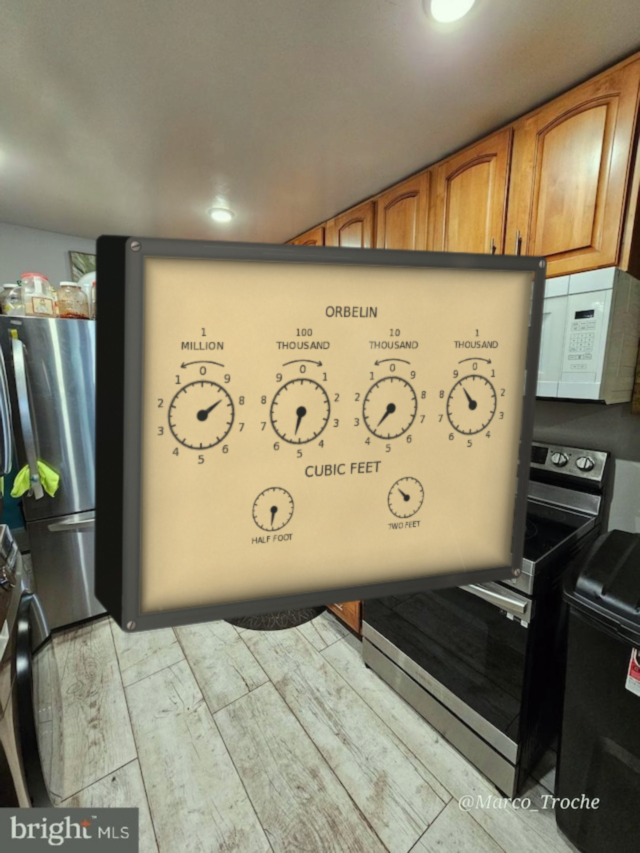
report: 853900ft³
